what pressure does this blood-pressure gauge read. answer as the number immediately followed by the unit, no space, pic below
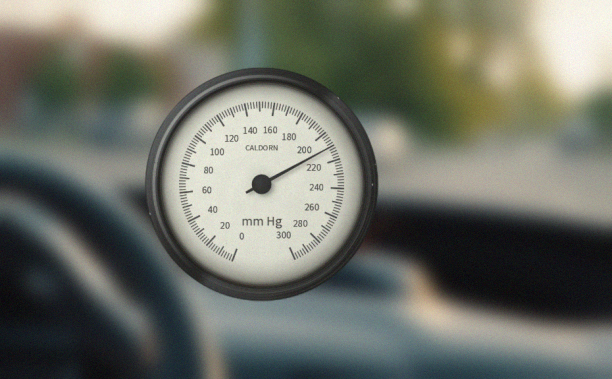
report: 210mmHg
